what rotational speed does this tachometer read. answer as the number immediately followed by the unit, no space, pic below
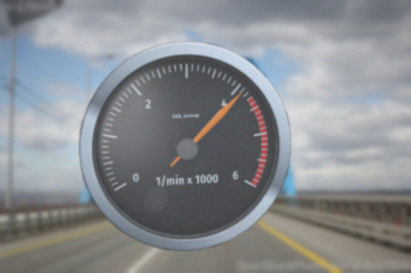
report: 4100rpm
